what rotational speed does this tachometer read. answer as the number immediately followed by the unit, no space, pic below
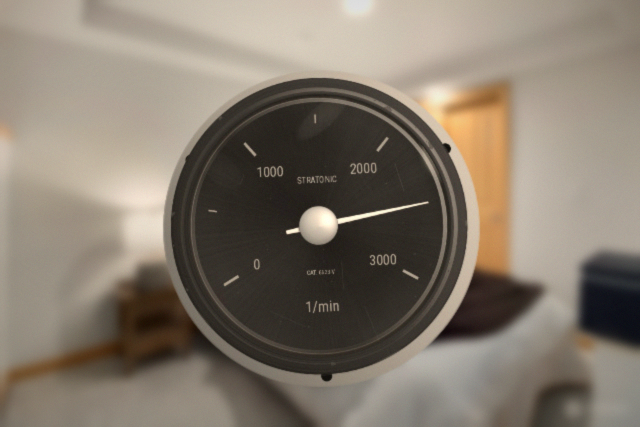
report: 2500rpm
